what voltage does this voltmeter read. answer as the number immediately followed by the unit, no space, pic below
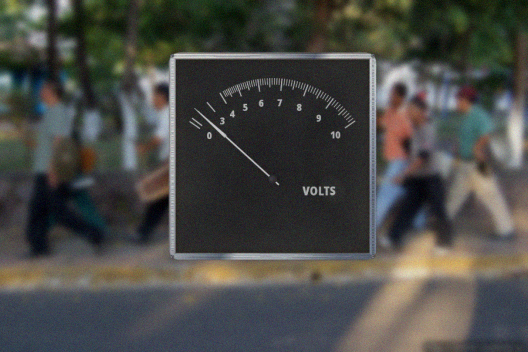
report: 2V
